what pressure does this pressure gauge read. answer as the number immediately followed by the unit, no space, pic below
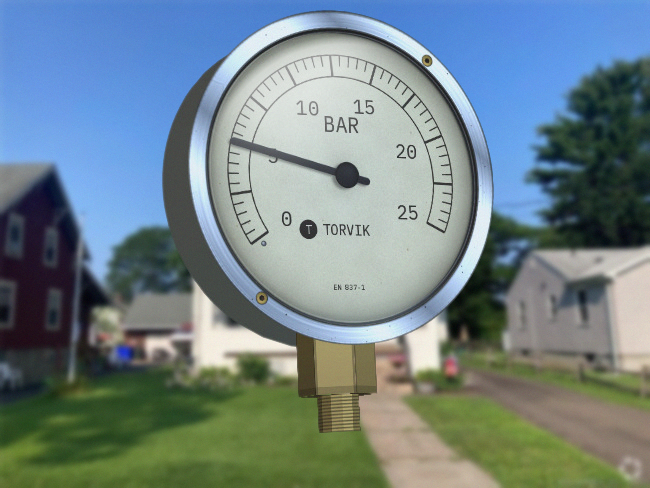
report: 5bar
